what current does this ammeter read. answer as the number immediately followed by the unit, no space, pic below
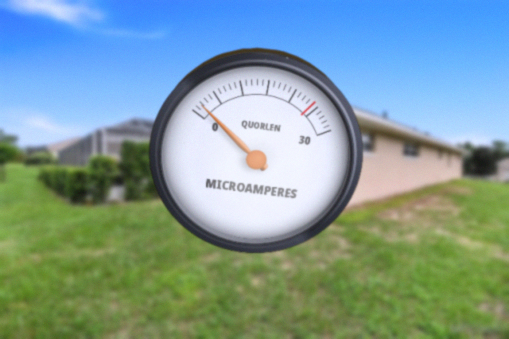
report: 2µA
